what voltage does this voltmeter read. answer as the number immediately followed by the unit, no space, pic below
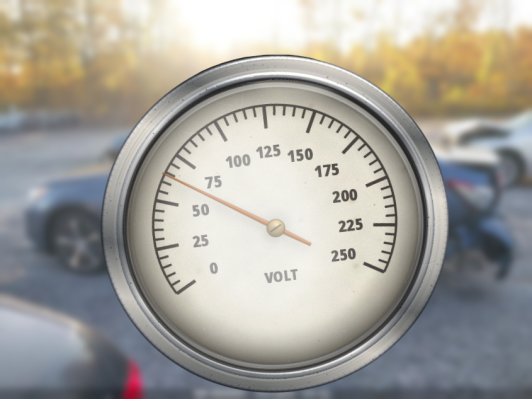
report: 65V
